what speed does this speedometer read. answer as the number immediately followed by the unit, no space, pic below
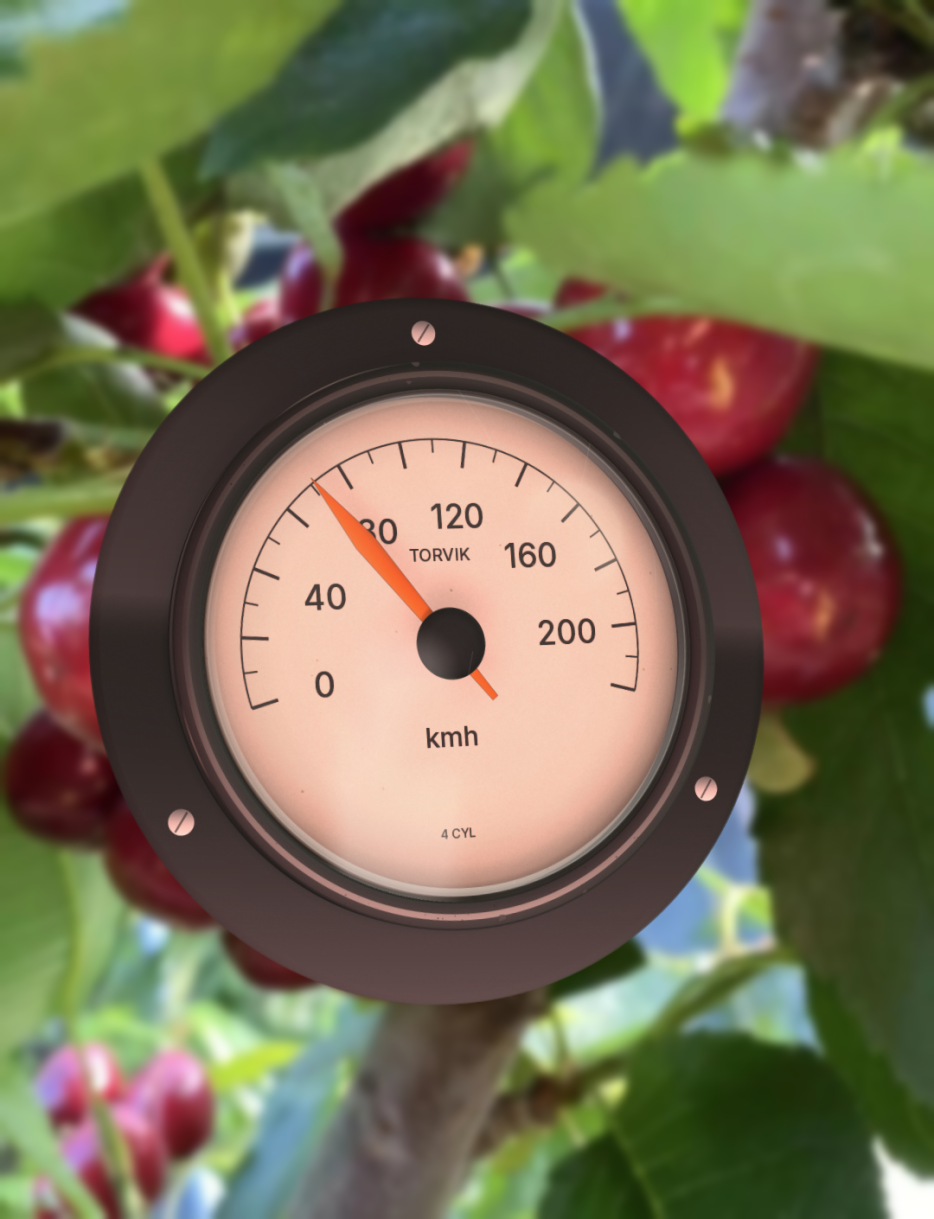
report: 70km/h
